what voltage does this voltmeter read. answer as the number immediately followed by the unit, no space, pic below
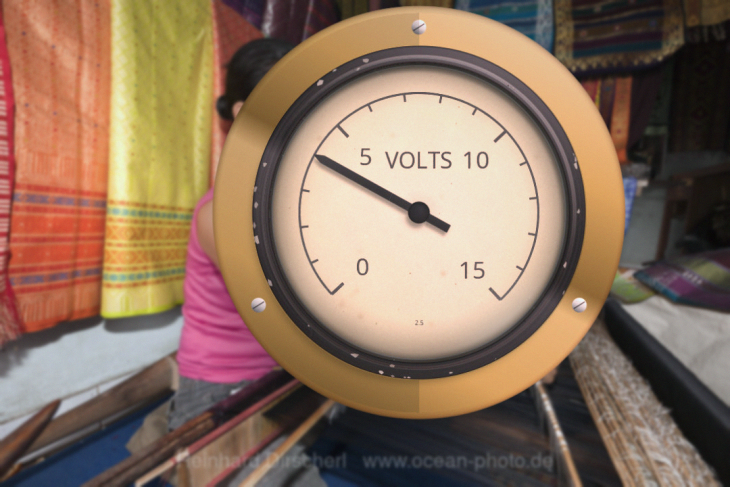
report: 4V
